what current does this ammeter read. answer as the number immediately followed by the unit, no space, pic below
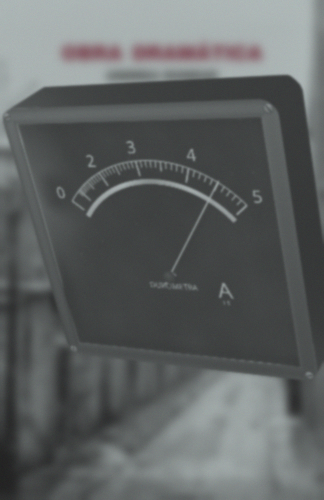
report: 4.5A
